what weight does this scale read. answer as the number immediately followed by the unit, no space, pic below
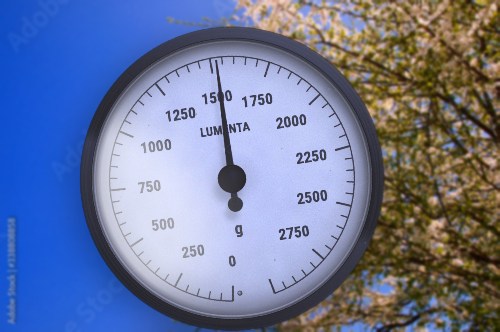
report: 1525g
